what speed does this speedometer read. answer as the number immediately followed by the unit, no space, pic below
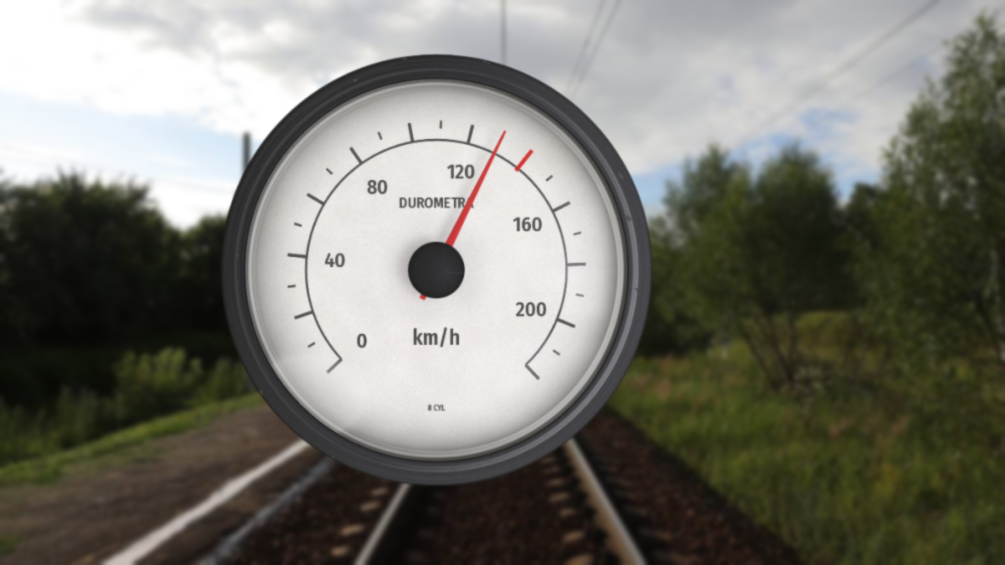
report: 130km/h
